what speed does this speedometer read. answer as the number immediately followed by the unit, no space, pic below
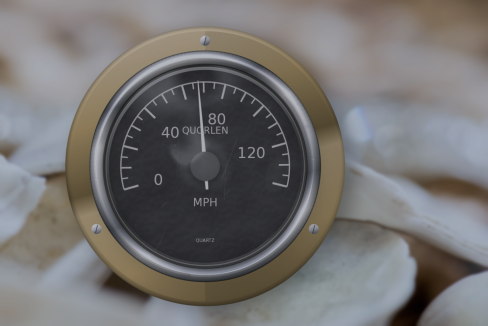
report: 67.5mph
